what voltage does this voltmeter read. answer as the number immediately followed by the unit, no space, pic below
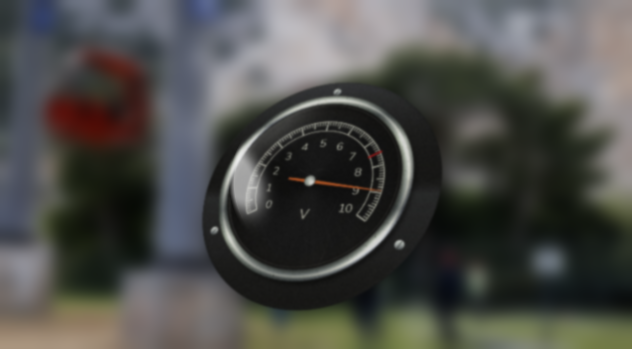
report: 9V
